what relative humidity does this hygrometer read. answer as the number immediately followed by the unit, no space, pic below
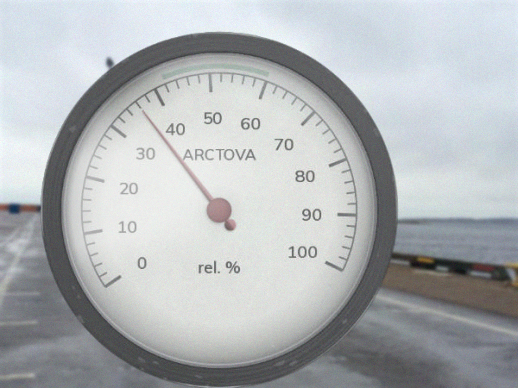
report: 36%
